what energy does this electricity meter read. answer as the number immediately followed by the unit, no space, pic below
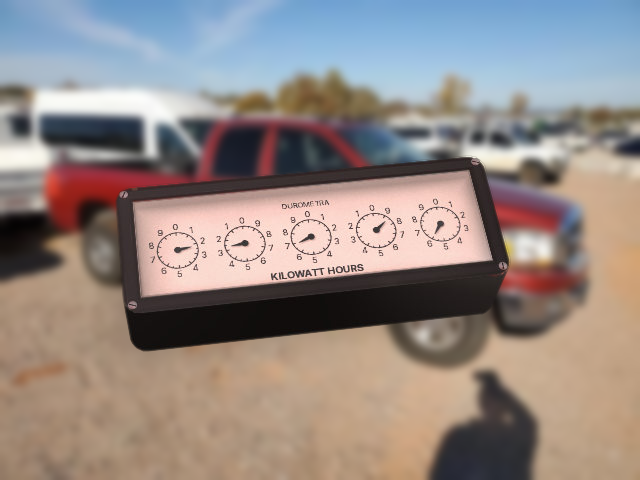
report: 22686kWh
